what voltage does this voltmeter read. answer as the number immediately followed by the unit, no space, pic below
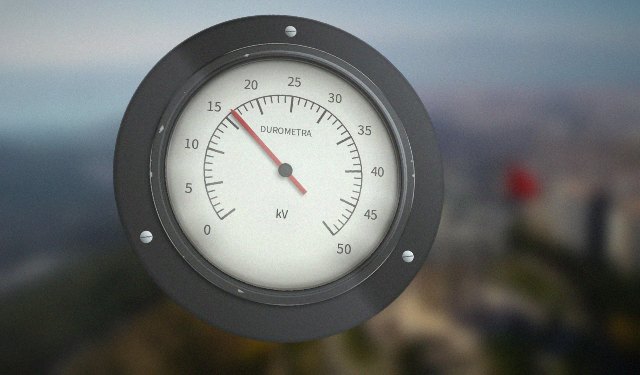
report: 16kV
